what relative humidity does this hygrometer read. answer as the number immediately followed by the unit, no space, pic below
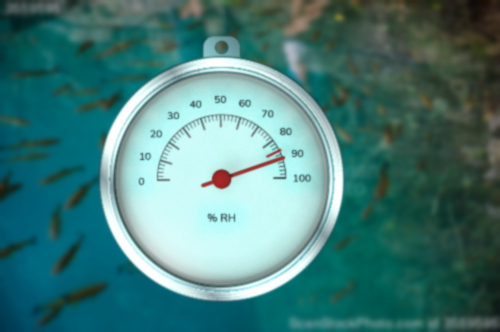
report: 90%
